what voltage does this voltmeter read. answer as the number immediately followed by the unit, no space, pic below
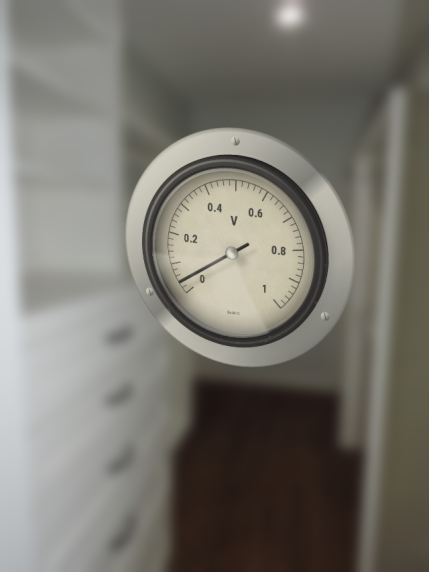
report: 0.04V
